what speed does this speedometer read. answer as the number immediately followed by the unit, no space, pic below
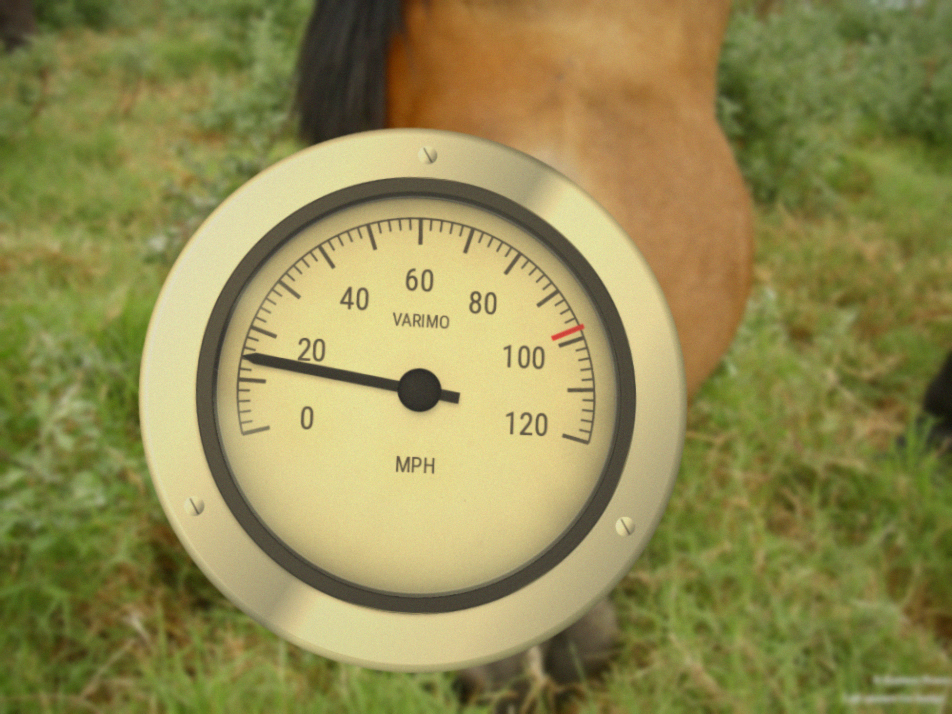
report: 14mph
